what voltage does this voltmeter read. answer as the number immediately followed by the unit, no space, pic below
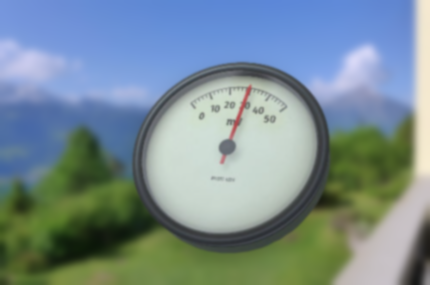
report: 30mV
